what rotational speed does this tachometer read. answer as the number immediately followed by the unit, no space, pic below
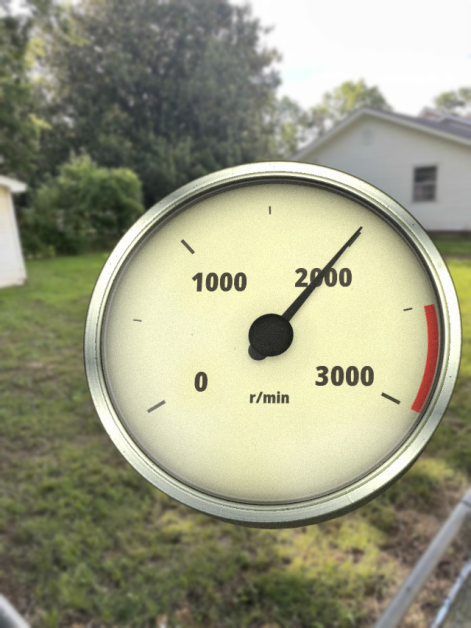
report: 2000rpm
